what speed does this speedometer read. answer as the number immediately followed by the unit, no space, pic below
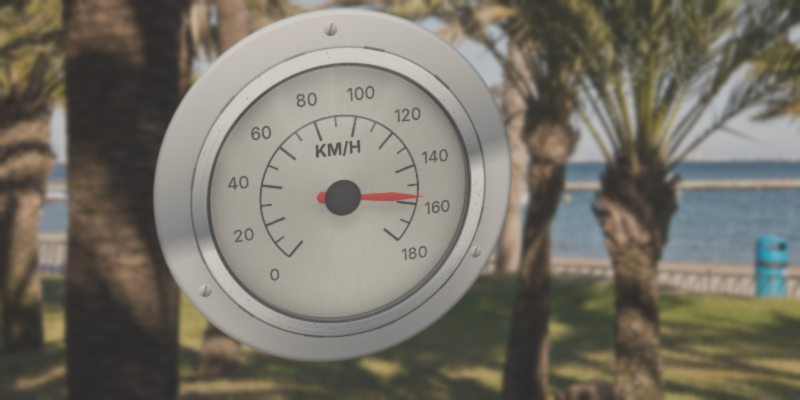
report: 155km/h
